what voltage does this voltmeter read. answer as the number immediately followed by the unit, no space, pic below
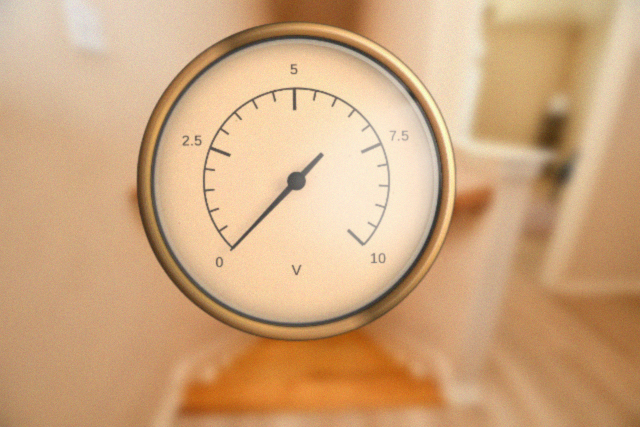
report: 0V
